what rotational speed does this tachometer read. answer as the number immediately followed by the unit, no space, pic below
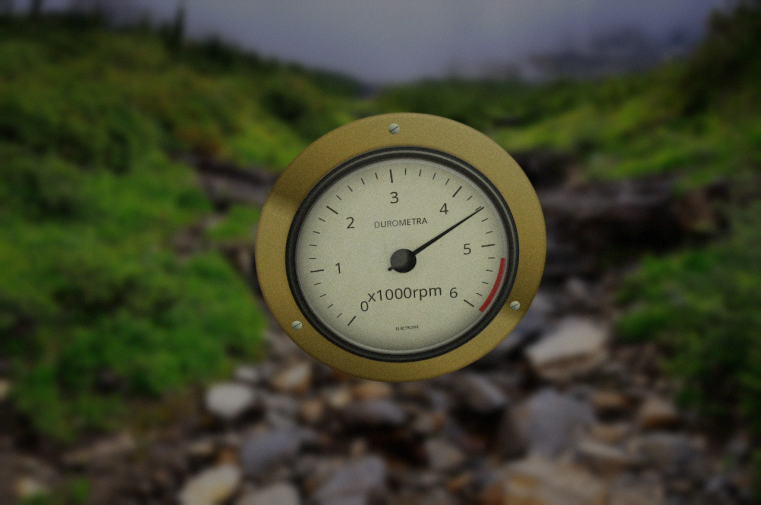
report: 4400rpm
